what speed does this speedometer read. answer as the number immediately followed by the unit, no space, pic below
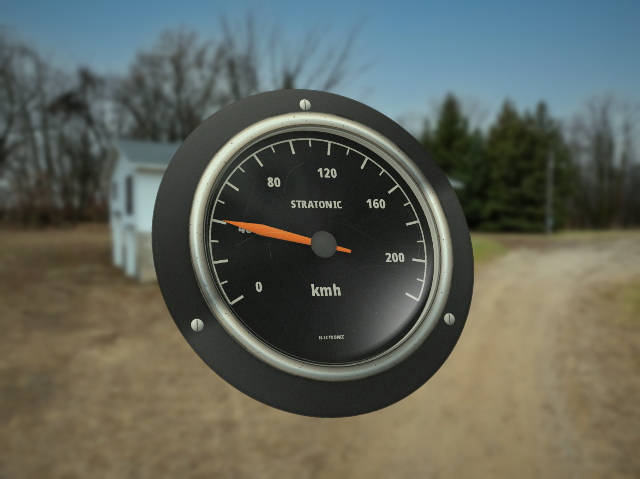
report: 40km/h
